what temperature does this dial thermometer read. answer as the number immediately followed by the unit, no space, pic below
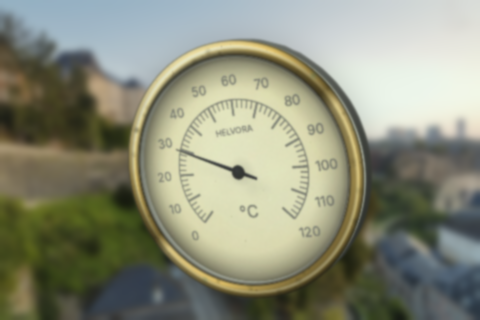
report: 30°C
